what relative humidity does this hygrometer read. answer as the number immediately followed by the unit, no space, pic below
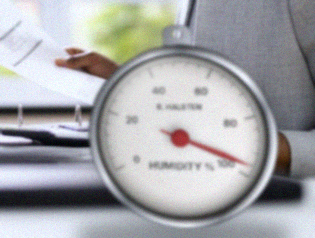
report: 96%
